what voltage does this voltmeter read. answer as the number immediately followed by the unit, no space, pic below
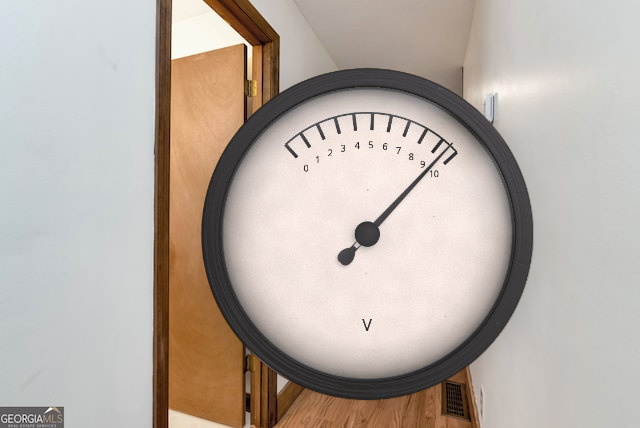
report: 9.5V
